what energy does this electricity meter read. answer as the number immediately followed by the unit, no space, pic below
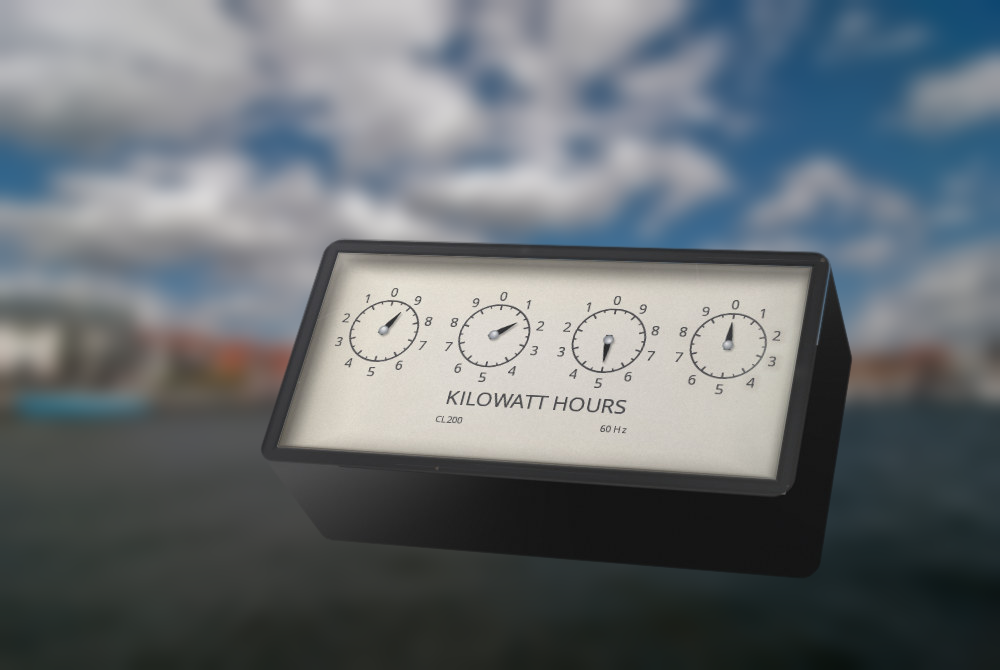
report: 9150kWh
